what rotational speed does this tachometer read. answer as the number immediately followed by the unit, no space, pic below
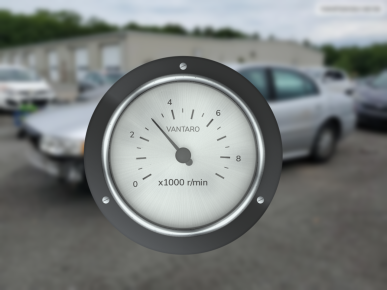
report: 3000rpm
